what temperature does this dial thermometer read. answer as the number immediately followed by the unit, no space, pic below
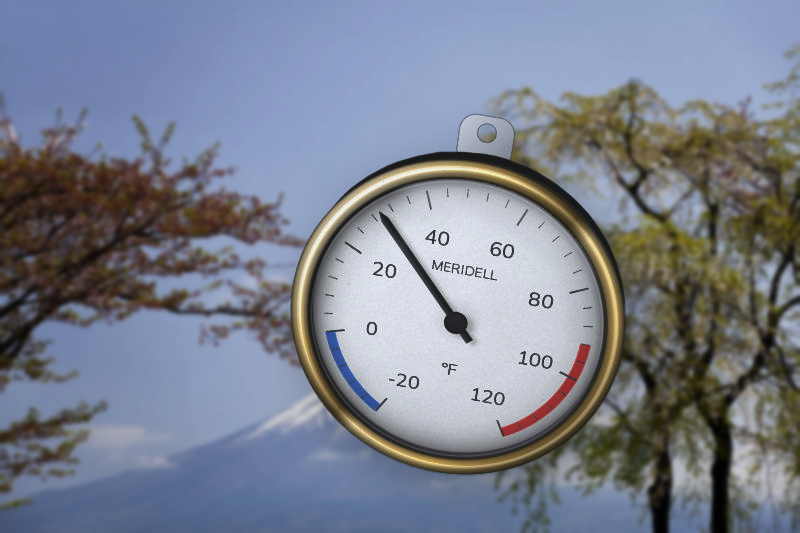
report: 30°F
